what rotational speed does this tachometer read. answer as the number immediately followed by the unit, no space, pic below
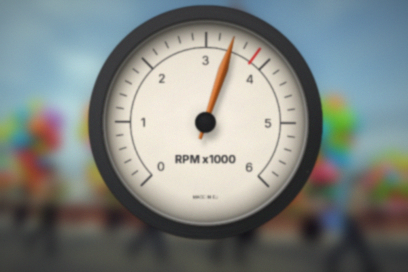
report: 3400rpm
